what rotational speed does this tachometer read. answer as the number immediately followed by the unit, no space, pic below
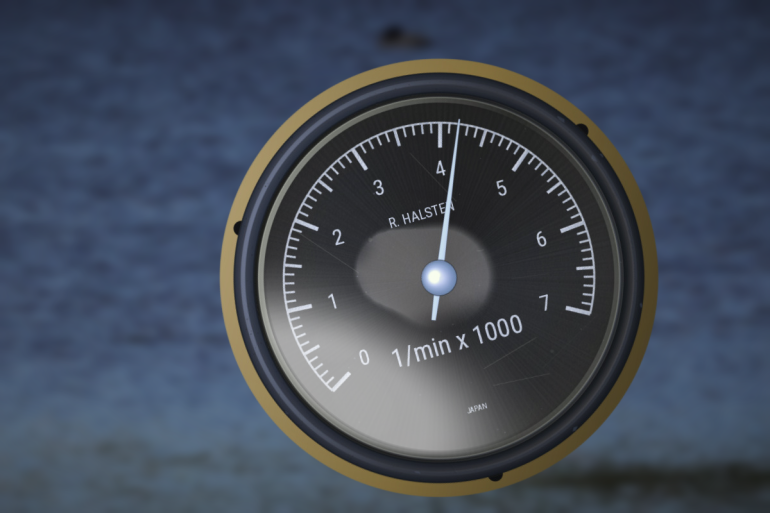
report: 4200rpm
